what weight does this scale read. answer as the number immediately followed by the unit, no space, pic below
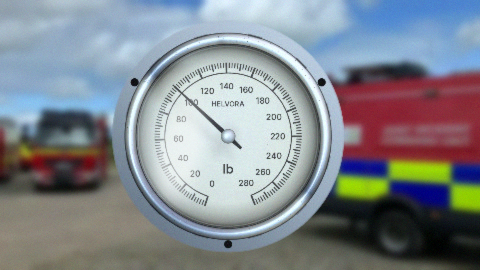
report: 100lb
